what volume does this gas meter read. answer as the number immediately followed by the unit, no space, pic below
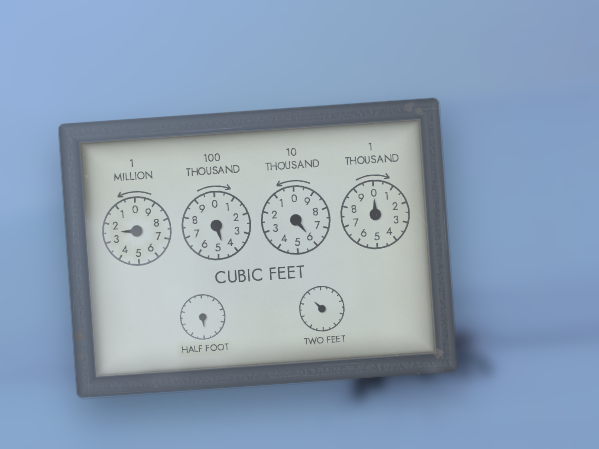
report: 246000ft³
